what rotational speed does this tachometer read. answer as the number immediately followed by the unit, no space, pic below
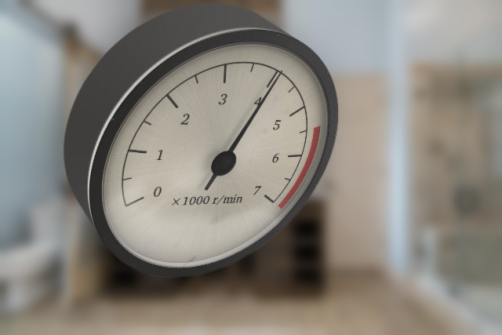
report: 4000rpm
